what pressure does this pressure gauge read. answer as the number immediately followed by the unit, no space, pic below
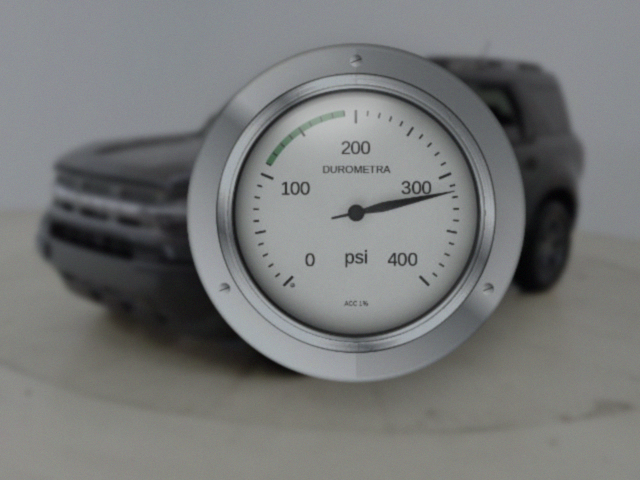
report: 315psi
